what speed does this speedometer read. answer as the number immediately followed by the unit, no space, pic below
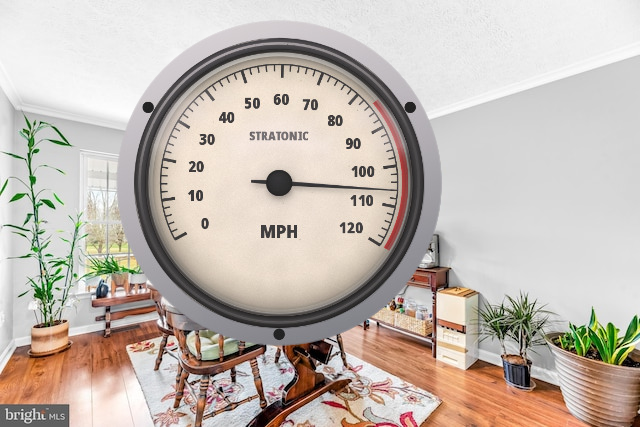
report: 106mph
